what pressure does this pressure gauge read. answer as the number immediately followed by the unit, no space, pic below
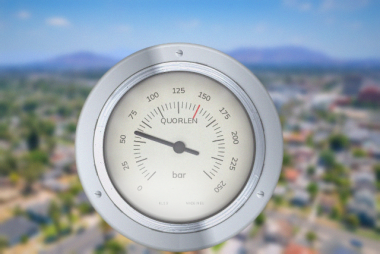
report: 60bar
